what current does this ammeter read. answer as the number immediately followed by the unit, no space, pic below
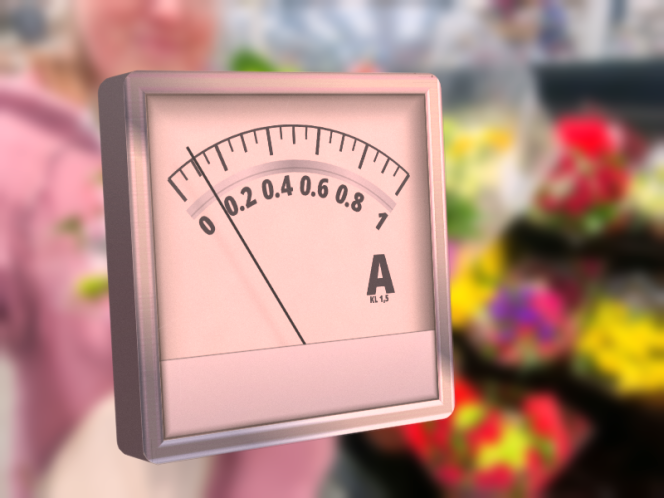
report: 0.1A
